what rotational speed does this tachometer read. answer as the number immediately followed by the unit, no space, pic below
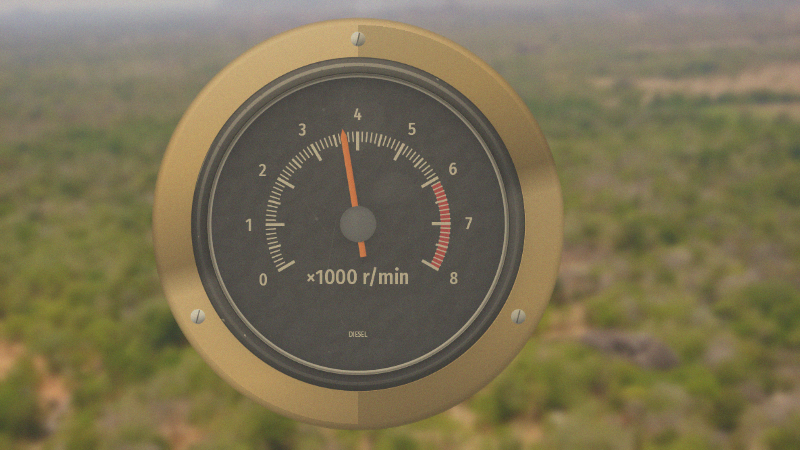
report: 3700rpm
